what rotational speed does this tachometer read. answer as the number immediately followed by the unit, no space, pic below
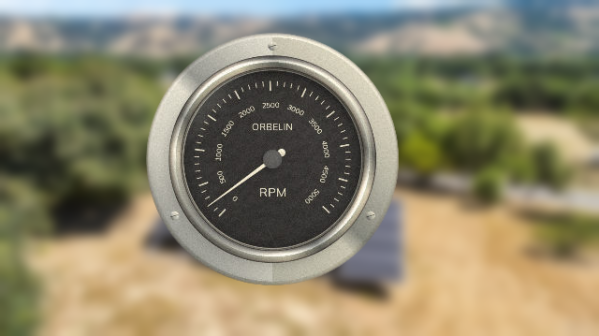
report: 200rpm
